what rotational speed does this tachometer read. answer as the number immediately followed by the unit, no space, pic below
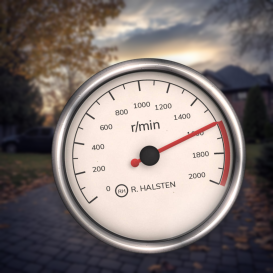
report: 1600rpm
